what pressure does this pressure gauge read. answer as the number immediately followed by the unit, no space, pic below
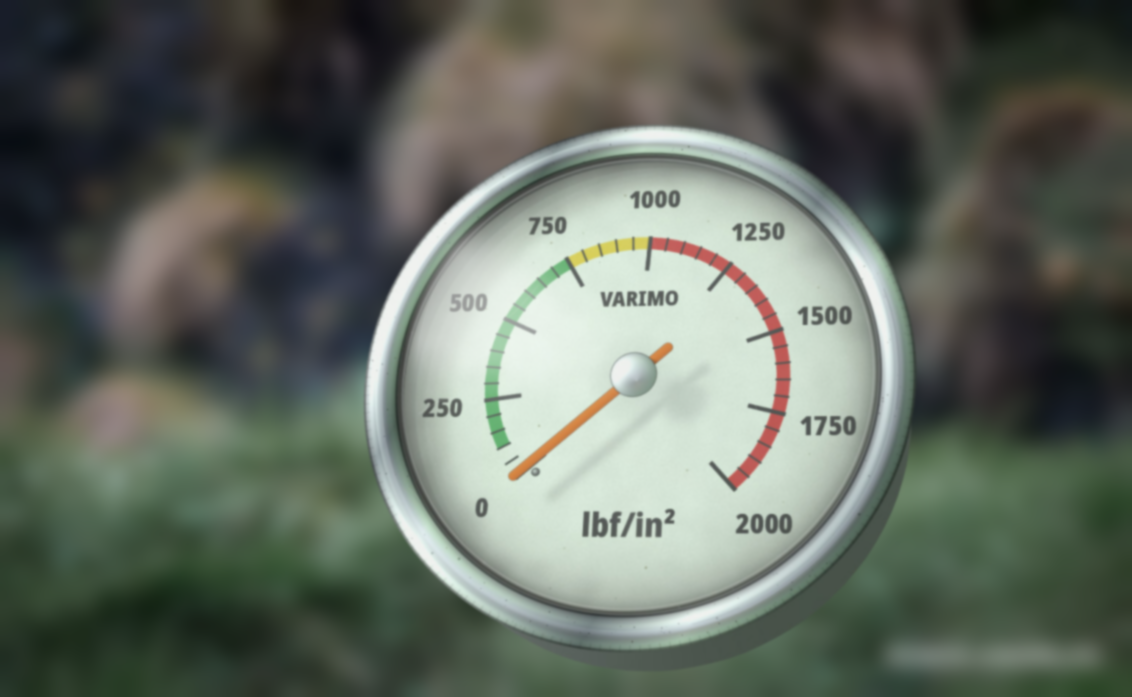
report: 0psi
